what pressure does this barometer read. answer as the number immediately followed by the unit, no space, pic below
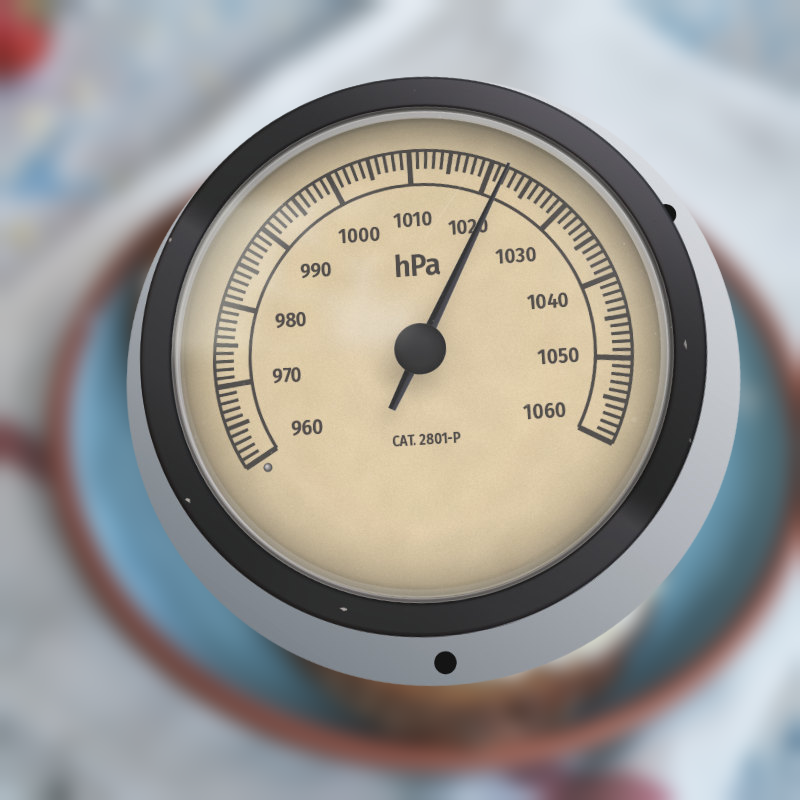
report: 1022hPa
